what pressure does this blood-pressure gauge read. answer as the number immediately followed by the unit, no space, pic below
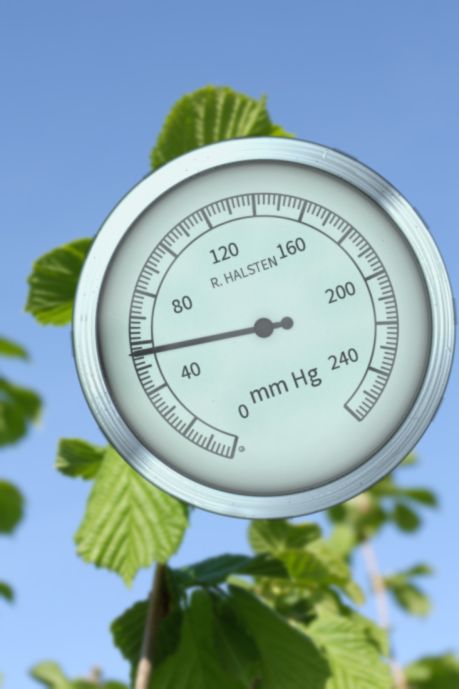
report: 56mmHg
